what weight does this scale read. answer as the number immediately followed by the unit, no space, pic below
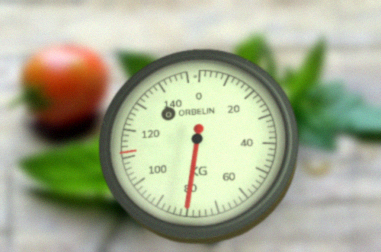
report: 80kg
